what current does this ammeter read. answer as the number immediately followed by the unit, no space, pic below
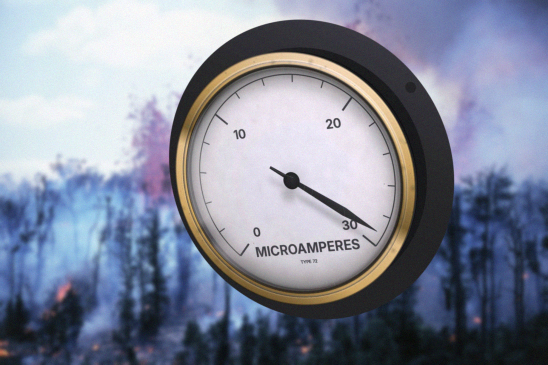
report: 29µA
